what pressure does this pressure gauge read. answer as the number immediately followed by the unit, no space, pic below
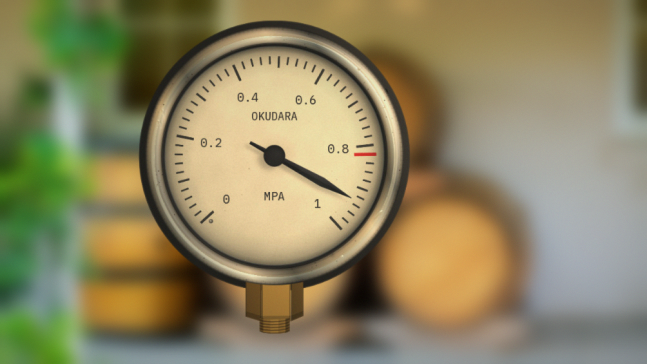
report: 0.93MPa
